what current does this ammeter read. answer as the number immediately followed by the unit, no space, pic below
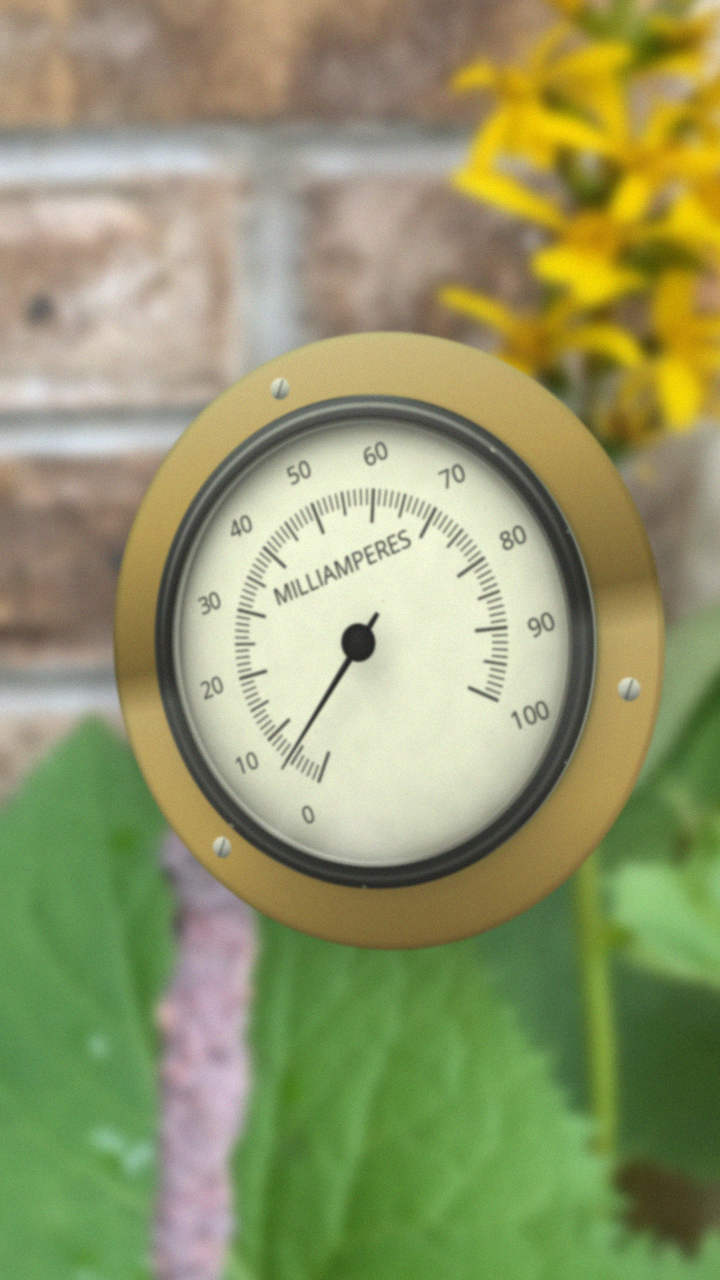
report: 5mA
